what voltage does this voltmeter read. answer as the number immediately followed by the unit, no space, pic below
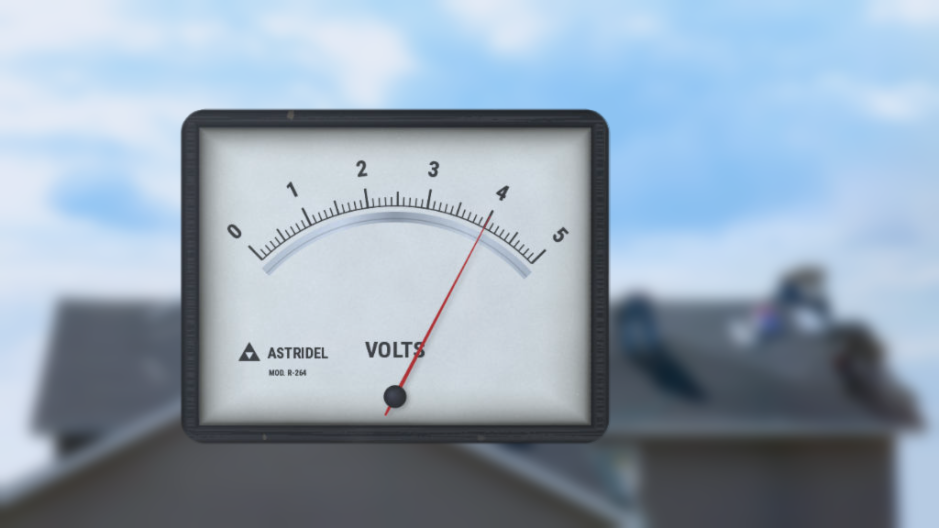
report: 4V
